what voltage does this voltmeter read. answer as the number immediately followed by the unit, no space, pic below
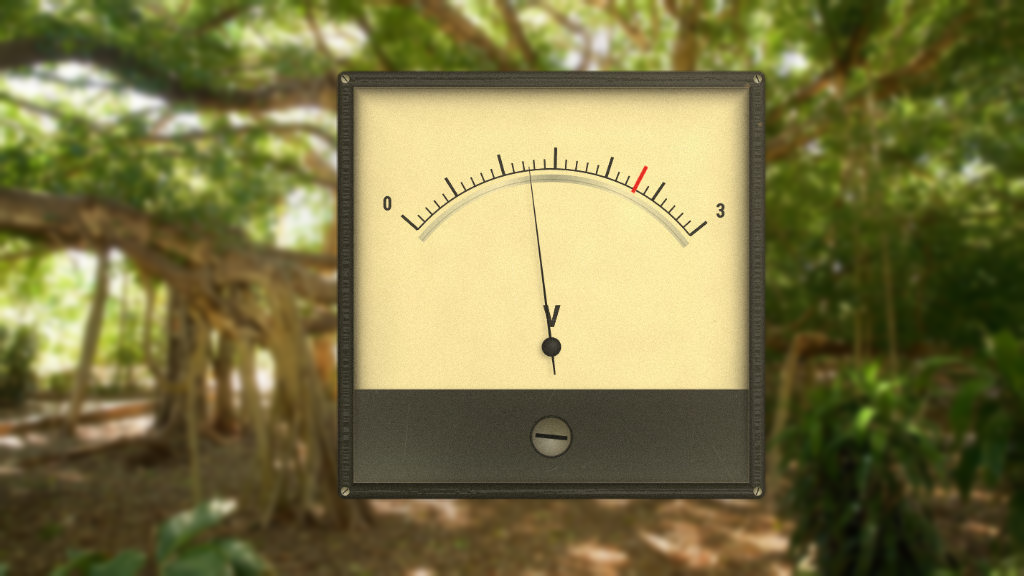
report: 1.25V
